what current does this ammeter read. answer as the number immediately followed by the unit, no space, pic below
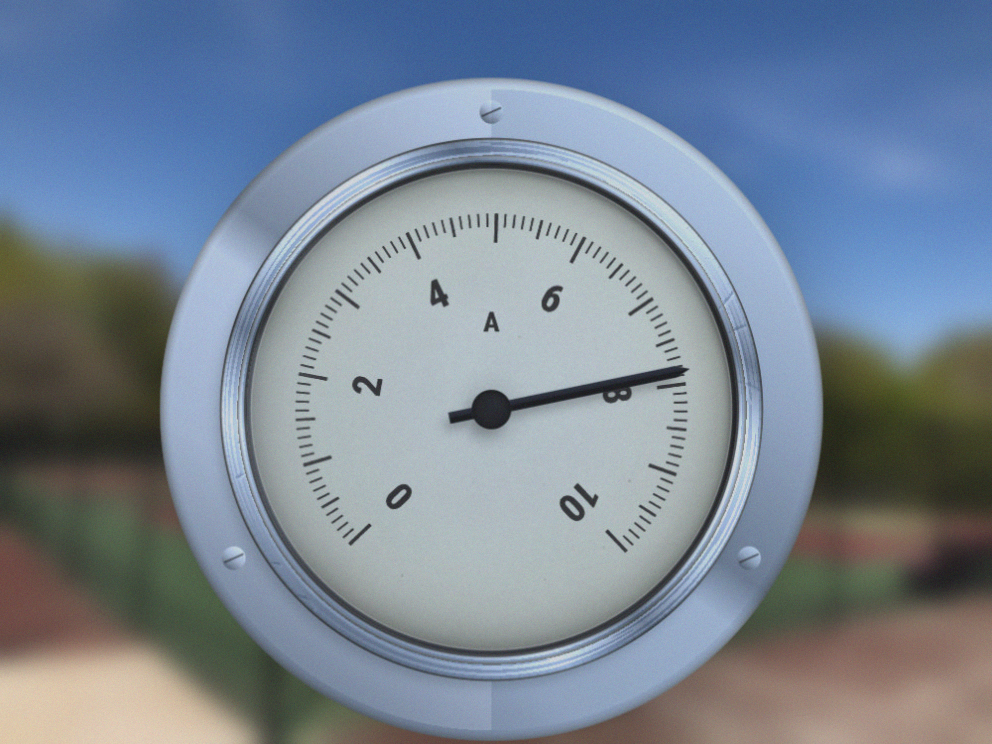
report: 7.85A
